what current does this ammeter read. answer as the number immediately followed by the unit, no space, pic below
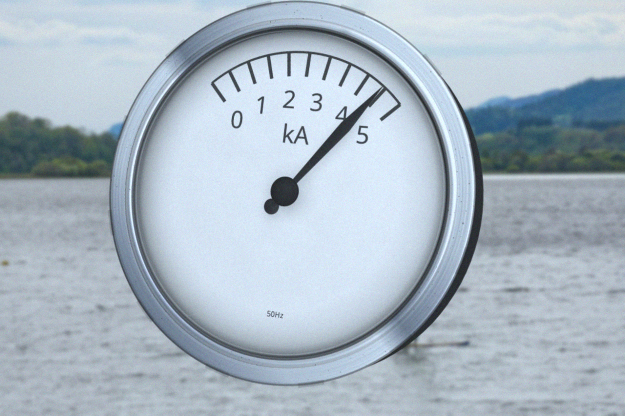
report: 4.5kA
